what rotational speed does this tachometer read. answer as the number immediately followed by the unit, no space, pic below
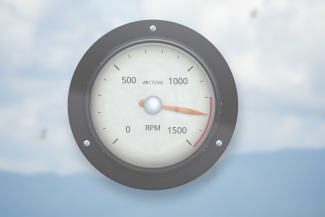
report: 1300rpm
